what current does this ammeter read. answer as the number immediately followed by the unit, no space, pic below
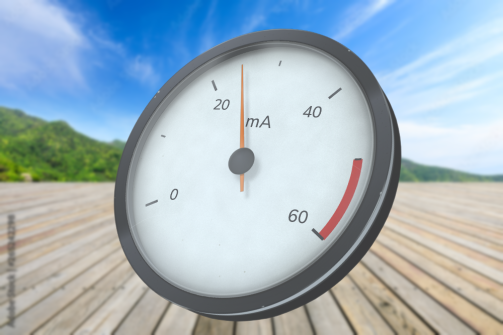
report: 25mA
